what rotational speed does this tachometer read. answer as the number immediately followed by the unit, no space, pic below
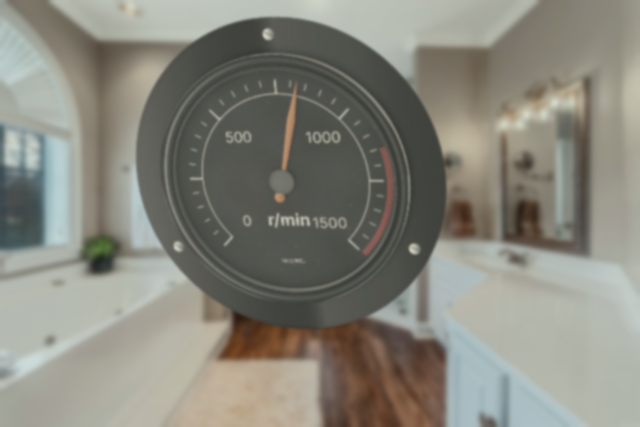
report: 825rpm
